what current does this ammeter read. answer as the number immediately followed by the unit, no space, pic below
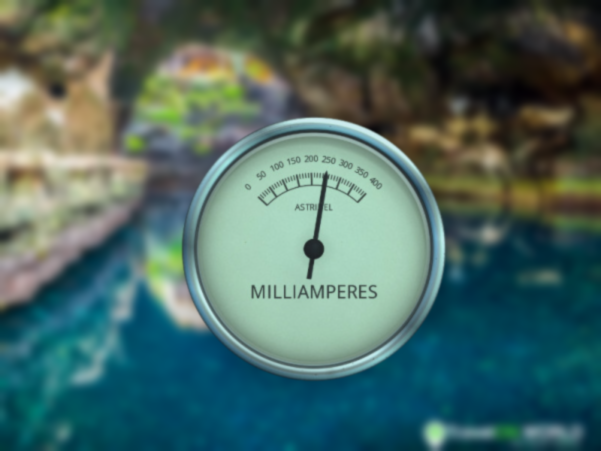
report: 250mA
